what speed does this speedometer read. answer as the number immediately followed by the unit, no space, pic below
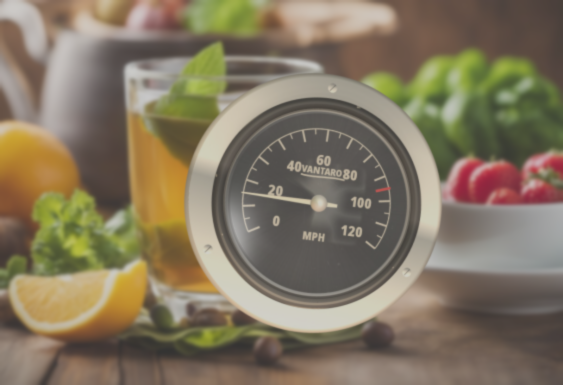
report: 15mph
